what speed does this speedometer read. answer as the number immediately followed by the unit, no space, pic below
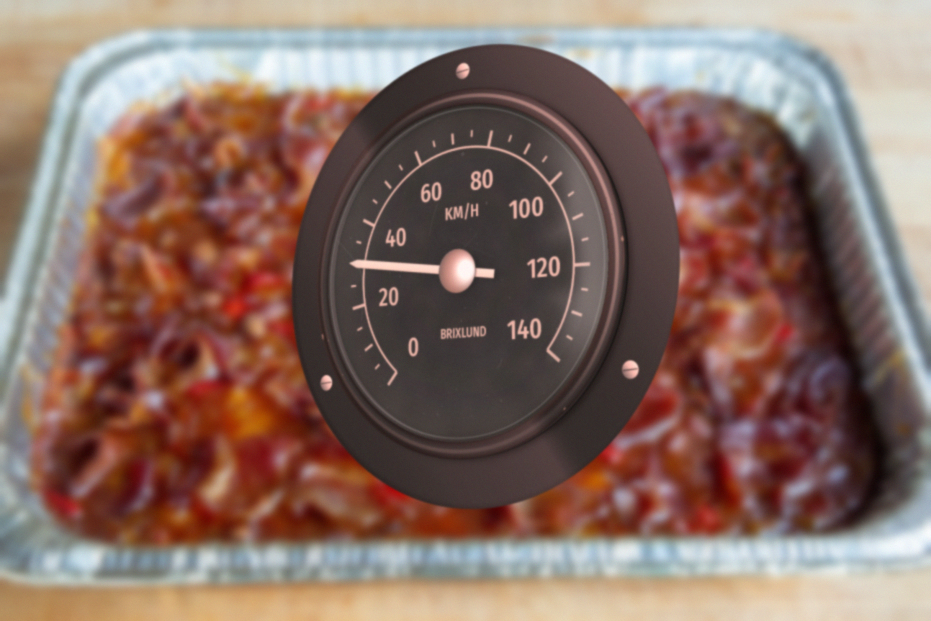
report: 30km/h
